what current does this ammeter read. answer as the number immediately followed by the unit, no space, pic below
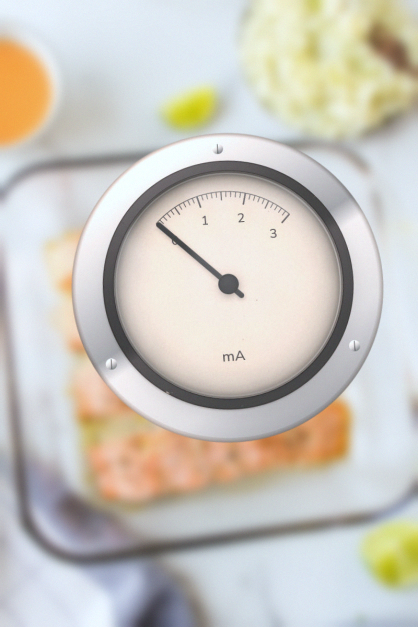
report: 0mA
